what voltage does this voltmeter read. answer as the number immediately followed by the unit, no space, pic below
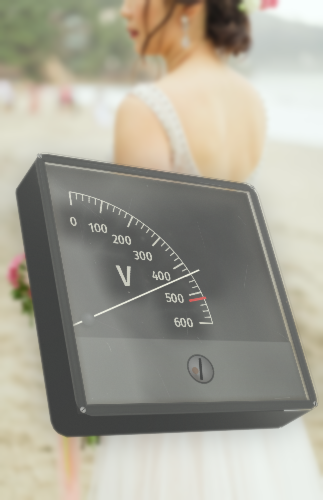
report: 440V
